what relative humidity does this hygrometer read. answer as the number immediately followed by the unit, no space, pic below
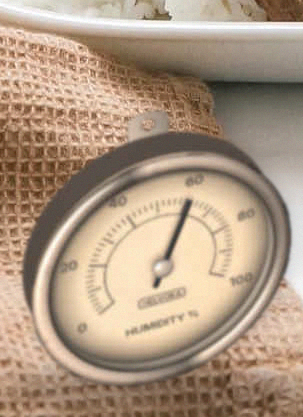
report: 60%
